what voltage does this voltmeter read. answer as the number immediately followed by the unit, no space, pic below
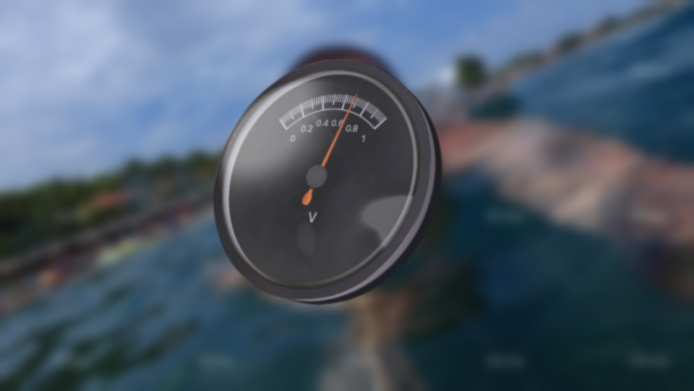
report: 0.7V
